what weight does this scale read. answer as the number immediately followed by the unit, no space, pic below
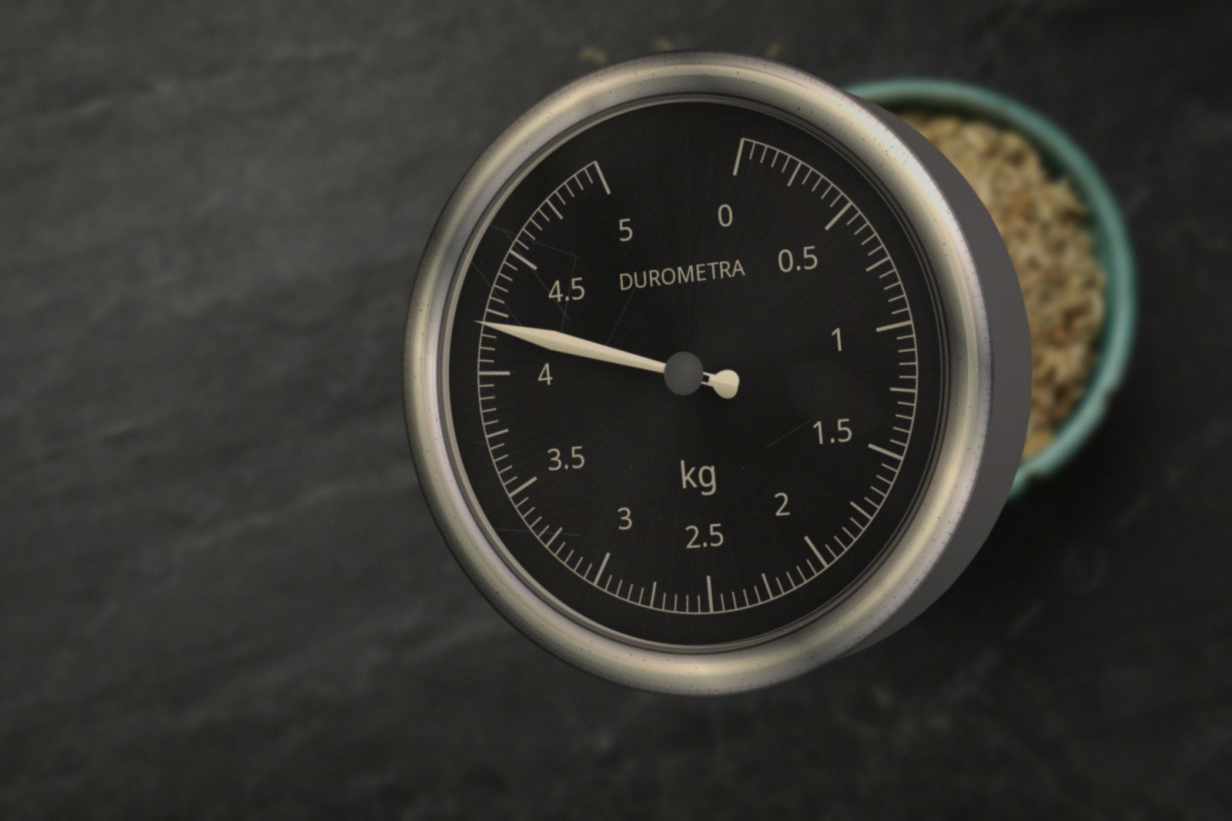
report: 4.2kg
